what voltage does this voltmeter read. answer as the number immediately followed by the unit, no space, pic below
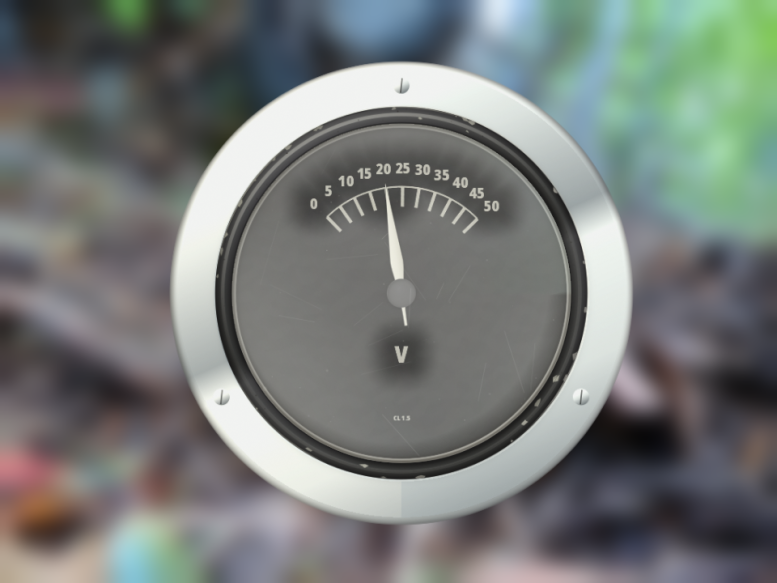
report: 20V
